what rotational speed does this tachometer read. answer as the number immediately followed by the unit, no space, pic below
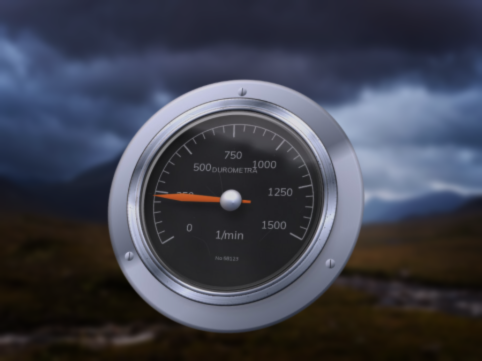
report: 225rpm
